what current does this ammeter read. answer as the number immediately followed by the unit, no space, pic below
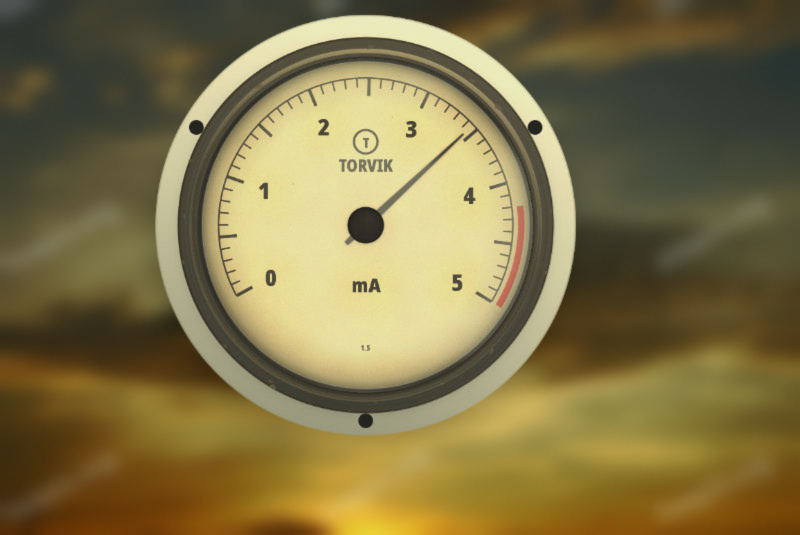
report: 3.45mA
